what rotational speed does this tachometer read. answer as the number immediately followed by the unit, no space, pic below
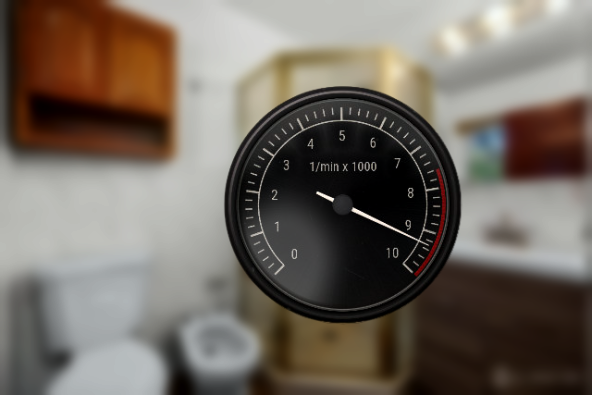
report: 9300rpm
